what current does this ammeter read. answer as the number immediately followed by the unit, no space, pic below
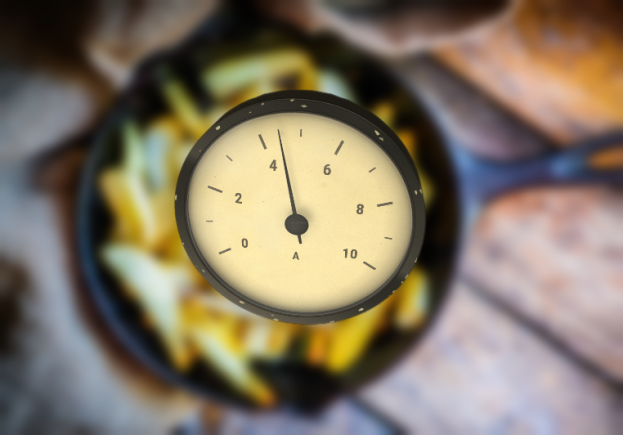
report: 4.5A
